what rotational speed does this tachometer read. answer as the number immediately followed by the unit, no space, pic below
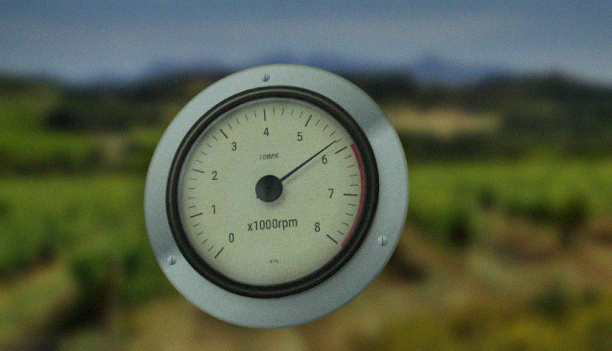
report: 5800rpm
